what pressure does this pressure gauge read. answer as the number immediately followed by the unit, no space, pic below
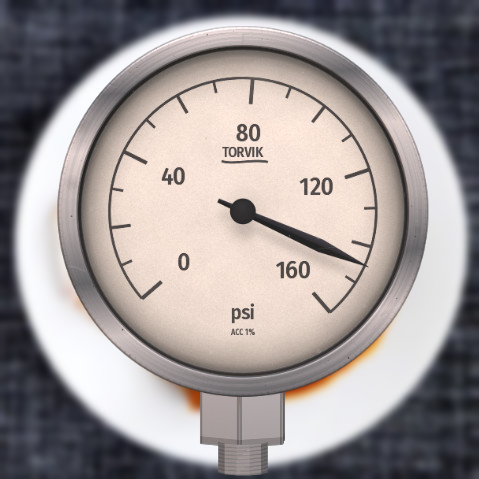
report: 145psi
